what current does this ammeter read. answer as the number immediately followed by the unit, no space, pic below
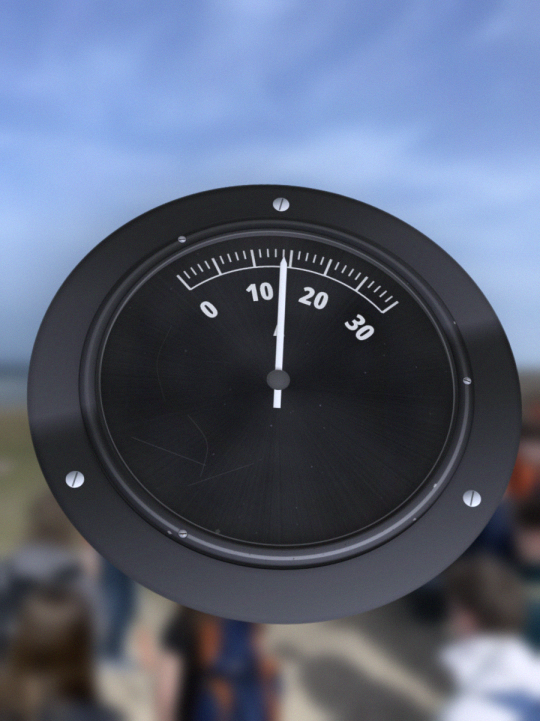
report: 14A
